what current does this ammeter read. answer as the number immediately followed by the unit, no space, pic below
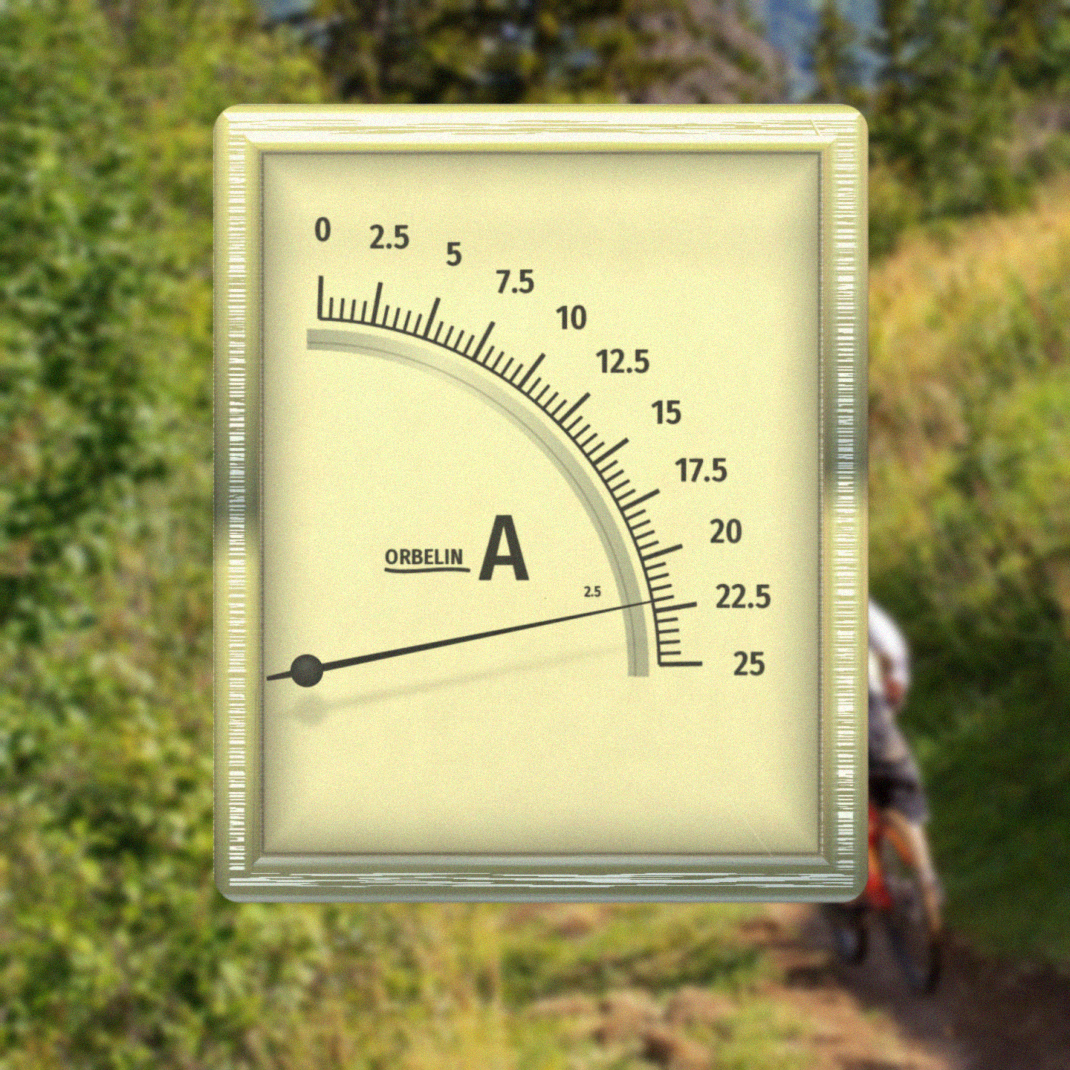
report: 22A
